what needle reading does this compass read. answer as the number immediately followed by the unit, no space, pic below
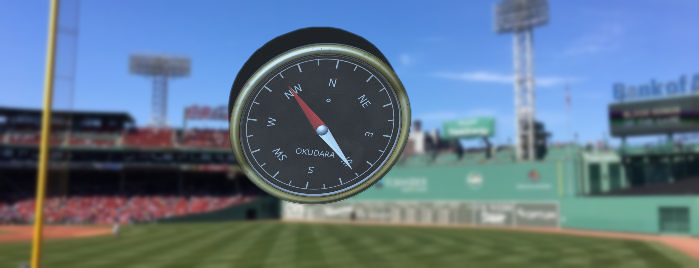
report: 315°
